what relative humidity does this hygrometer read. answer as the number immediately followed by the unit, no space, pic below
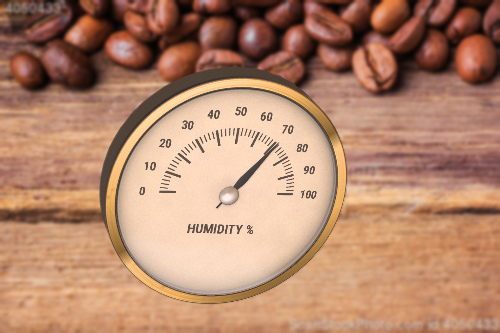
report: 70%
